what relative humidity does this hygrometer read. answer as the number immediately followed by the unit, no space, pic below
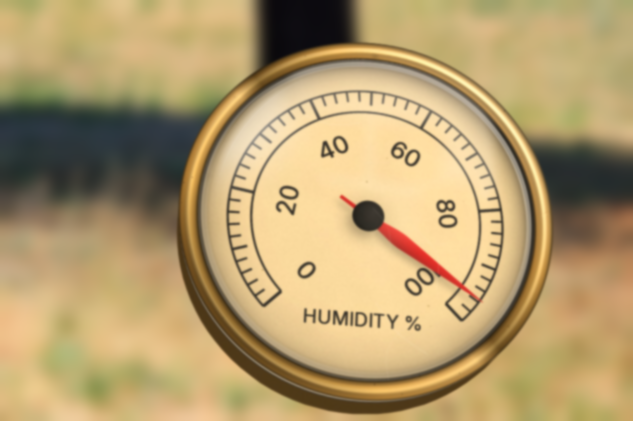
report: 96%
